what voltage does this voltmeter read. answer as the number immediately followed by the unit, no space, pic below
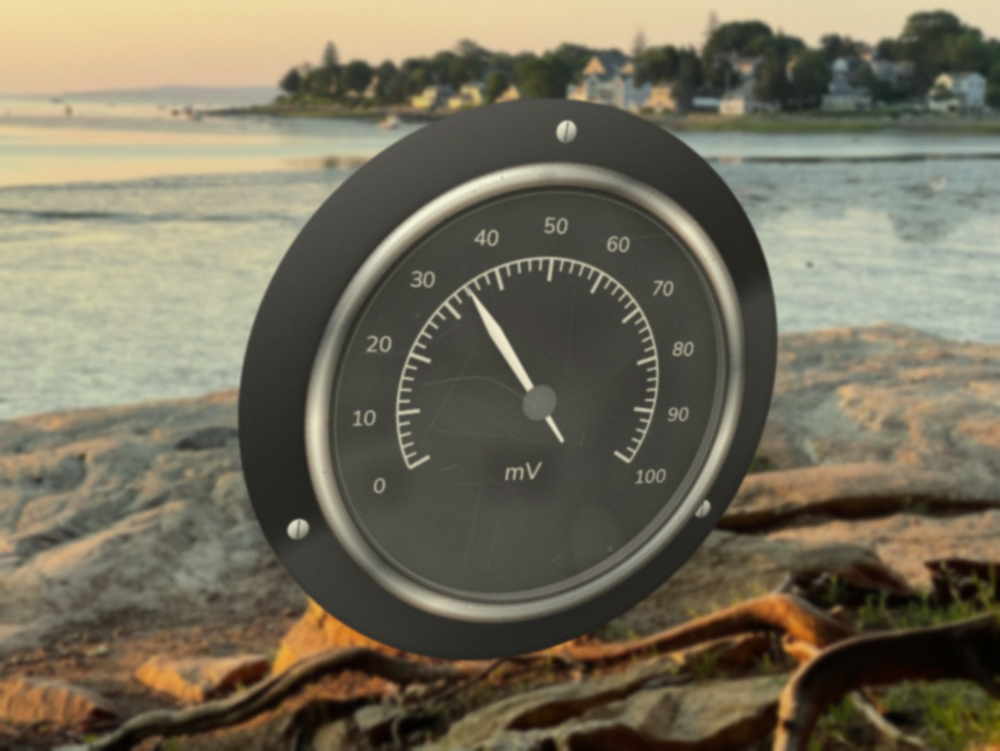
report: 34mV
